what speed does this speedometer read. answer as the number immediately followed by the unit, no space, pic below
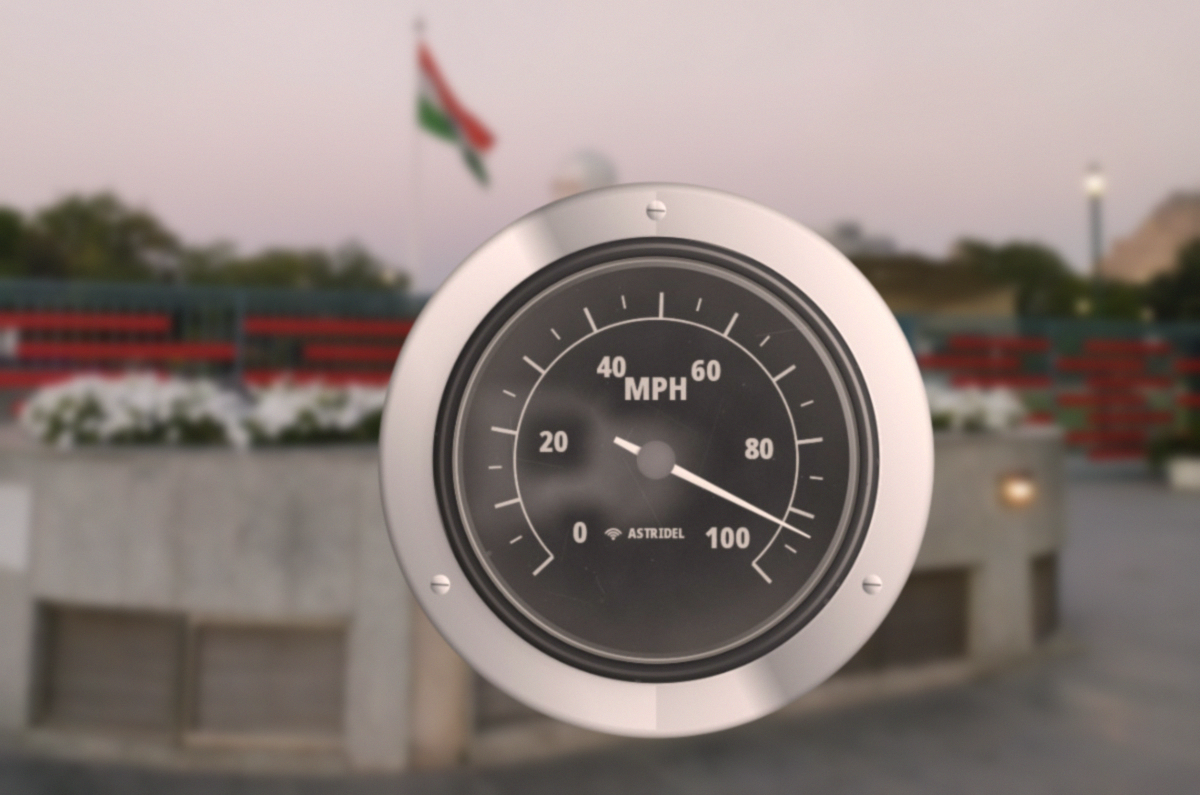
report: 92.5mph
